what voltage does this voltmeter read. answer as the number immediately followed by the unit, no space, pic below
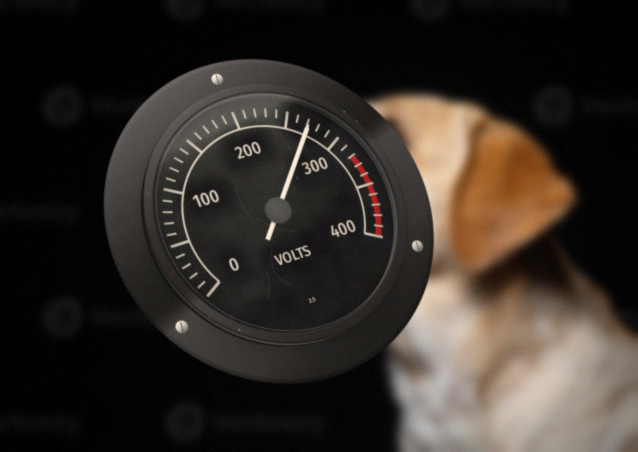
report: 270V
